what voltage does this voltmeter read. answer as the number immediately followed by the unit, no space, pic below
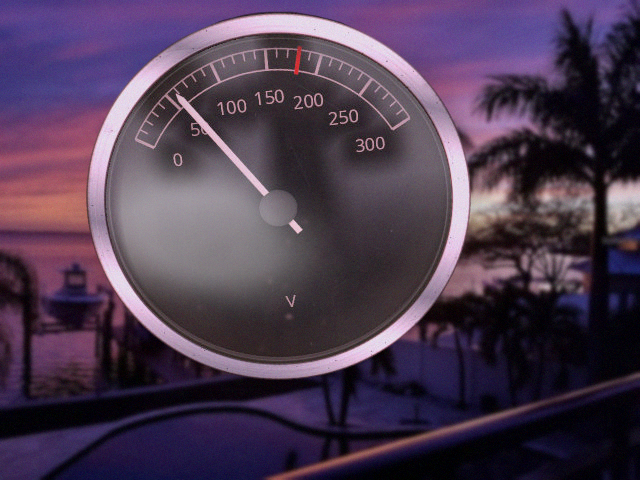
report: 60V
